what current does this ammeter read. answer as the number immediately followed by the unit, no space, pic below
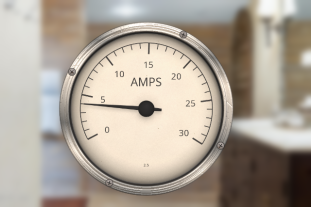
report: 4A
